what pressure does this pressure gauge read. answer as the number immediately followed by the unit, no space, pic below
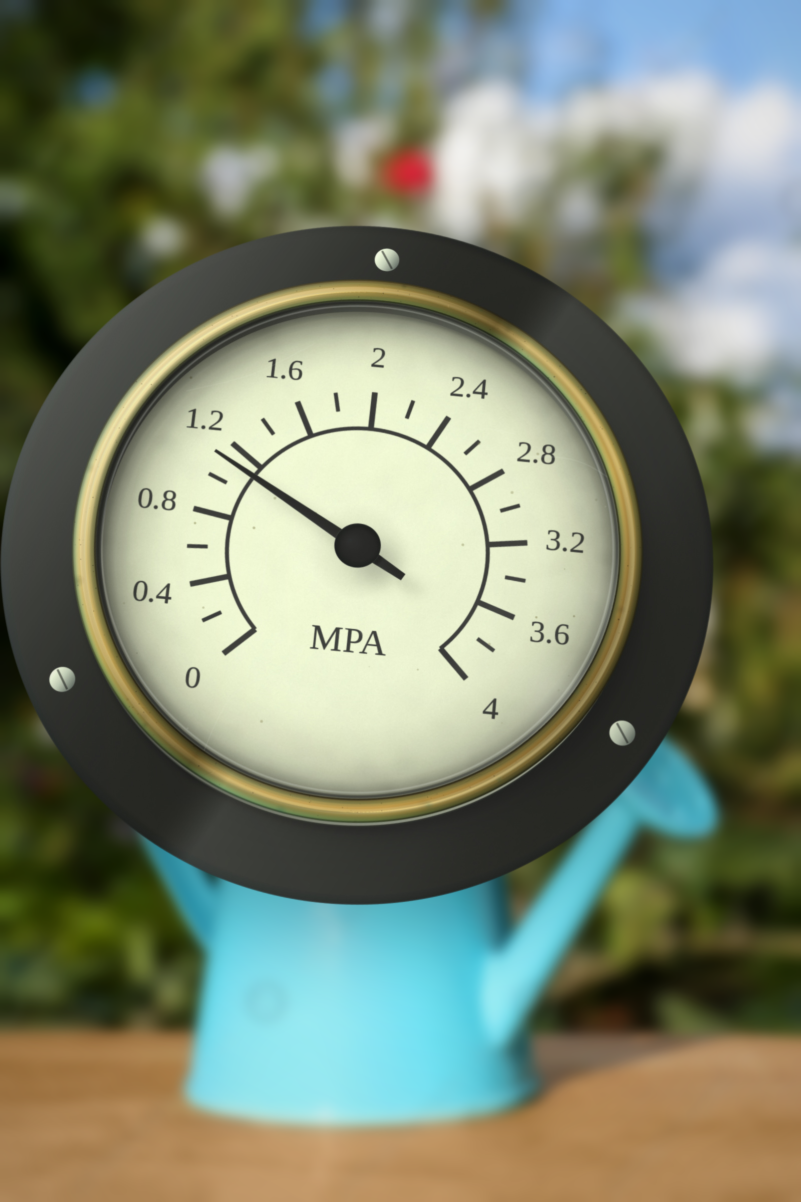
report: 1.1MPa
